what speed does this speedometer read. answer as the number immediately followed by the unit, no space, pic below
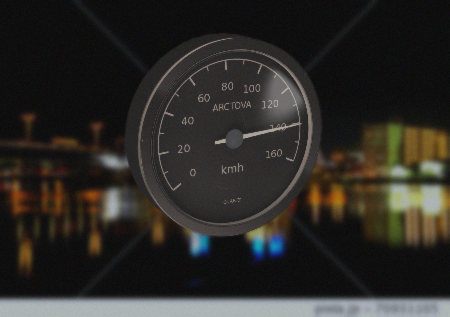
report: 140km/h
